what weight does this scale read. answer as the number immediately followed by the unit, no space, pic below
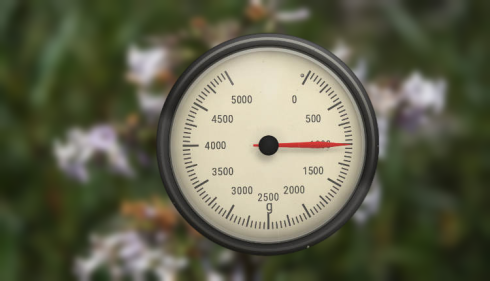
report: 1000g
